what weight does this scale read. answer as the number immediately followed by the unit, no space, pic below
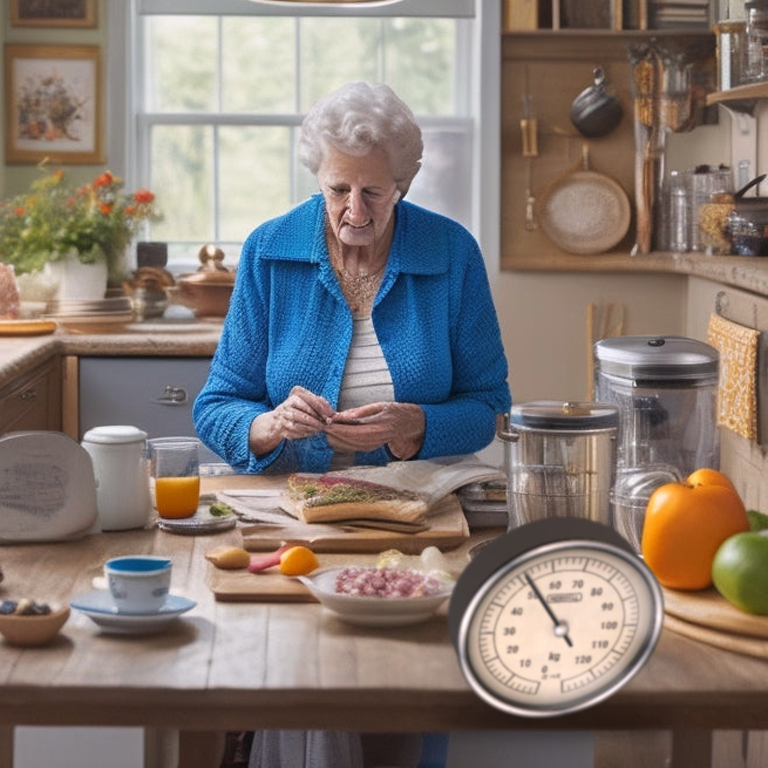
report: 52kg
